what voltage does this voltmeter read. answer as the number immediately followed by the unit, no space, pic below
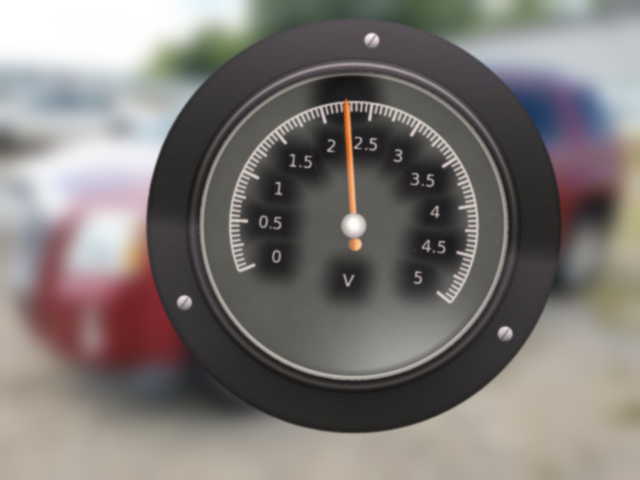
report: 2.25V
